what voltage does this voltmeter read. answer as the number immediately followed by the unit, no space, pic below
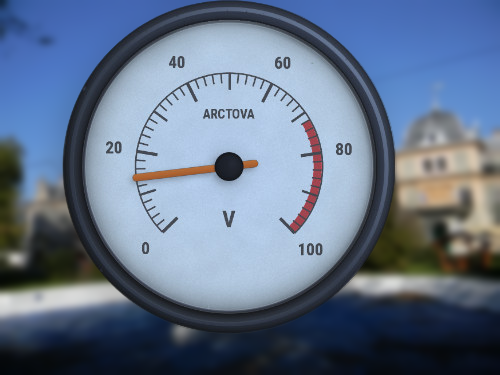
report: 14V
